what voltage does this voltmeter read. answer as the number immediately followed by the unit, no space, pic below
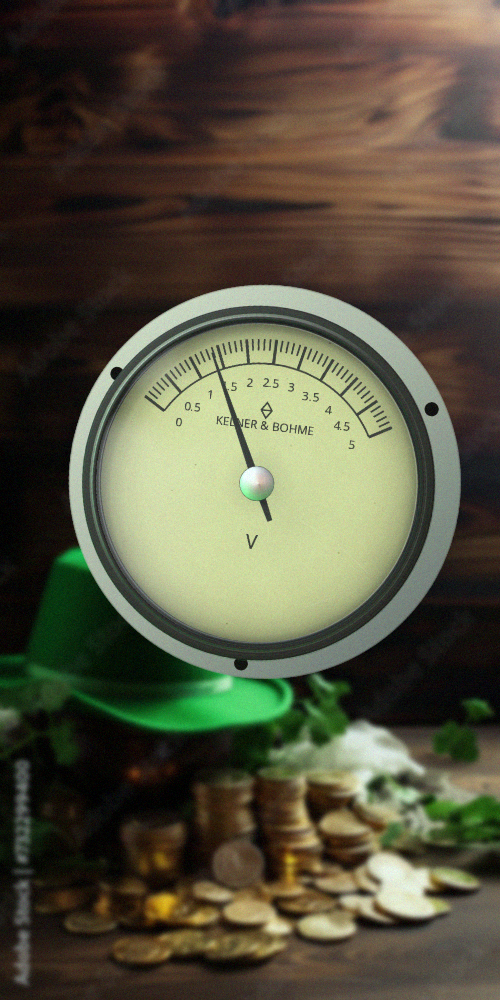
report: 1.4V
